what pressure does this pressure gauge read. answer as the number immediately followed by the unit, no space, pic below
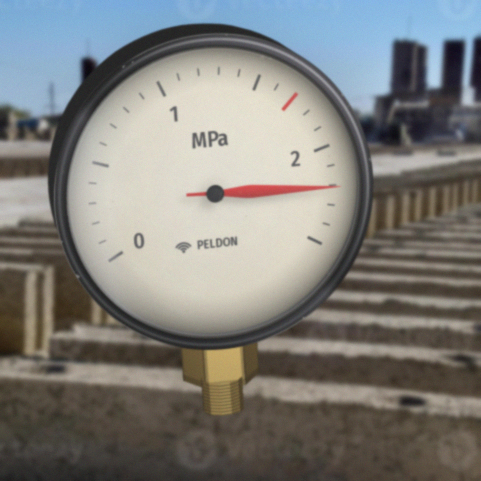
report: 2.2MPa
